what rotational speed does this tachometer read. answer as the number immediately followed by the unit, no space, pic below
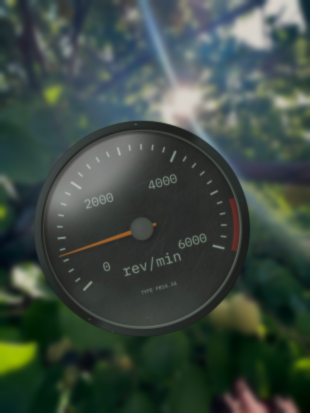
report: 700rpm
